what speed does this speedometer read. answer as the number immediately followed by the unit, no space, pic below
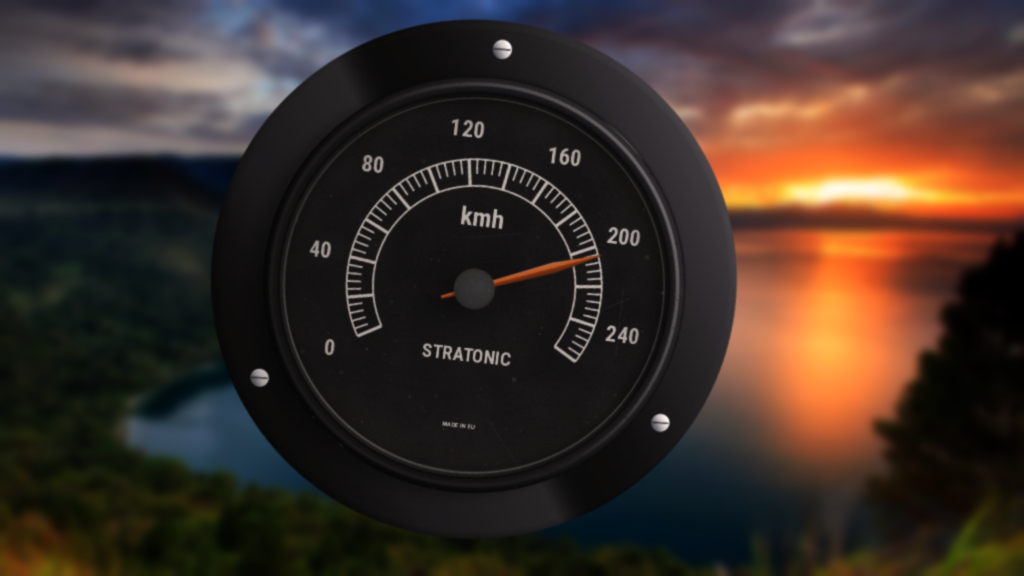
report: 204km/h
